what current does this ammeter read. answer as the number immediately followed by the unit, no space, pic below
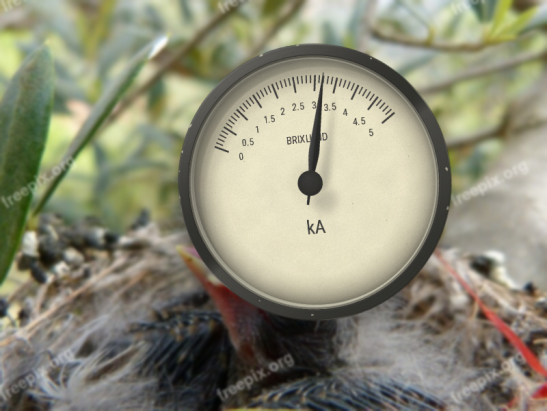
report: 3.2kA
